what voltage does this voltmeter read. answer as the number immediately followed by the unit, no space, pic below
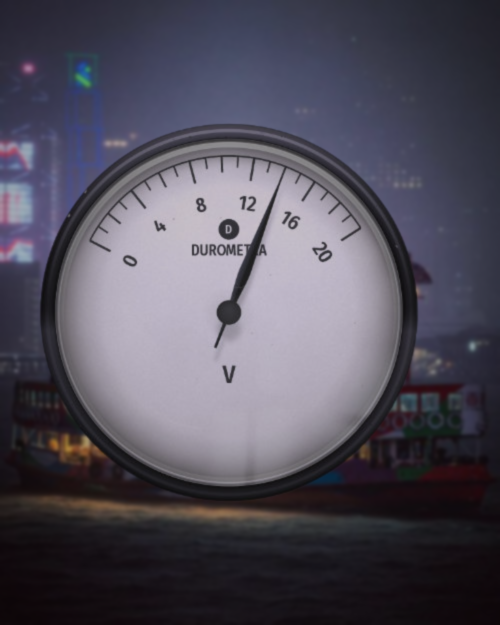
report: 14V
